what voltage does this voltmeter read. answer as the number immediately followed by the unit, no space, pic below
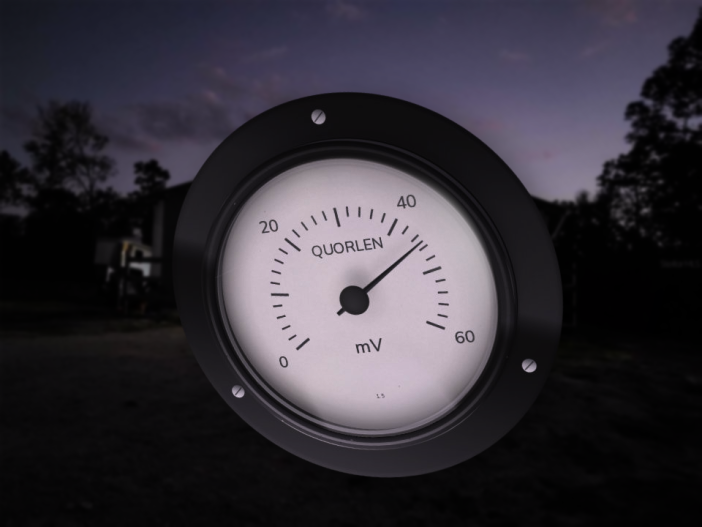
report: 45mV
